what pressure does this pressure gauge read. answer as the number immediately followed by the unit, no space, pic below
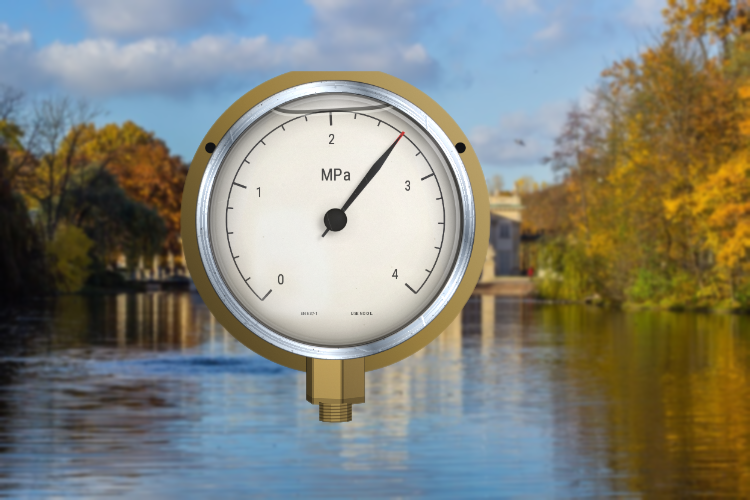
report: 2.6MPa
